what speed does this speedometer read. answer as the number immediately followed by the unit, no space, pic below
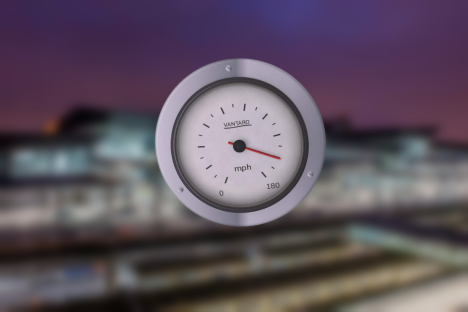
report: 160mph
